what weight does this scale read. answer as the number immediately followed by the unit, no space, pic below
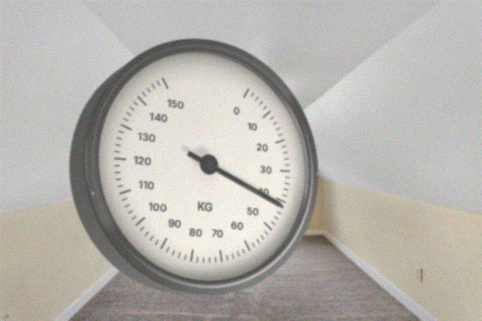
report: 42kg
